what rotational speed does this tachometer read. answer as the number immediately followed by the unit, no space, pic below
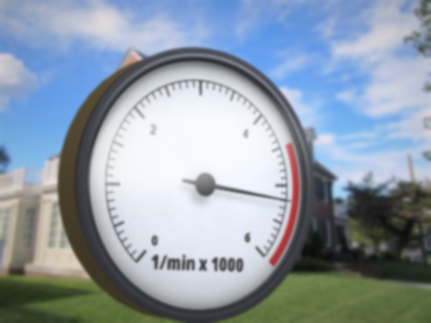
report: 5200rpm
